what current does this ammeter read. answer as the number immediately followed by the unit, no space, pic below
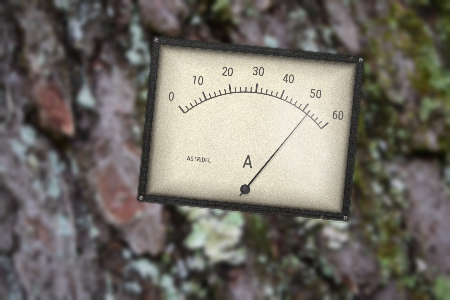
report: 52A
